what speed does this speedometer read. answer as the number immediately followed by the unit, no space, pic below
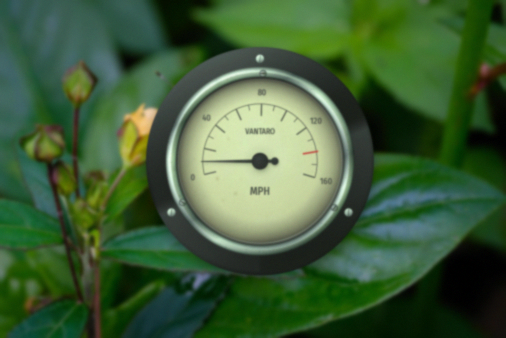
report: 10mph
